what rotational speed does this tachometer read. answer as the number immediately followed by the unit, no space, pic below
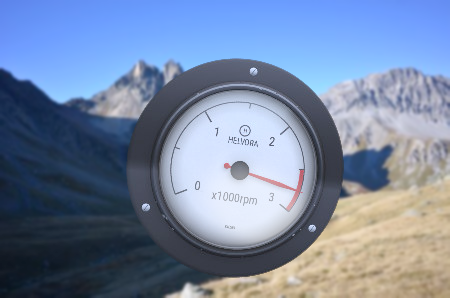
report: 2750rpm
